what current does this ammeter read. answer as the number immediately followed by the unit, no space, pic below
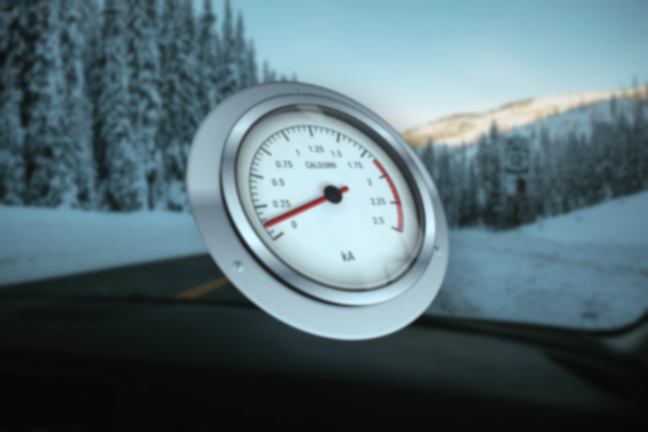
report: 0.1kA
